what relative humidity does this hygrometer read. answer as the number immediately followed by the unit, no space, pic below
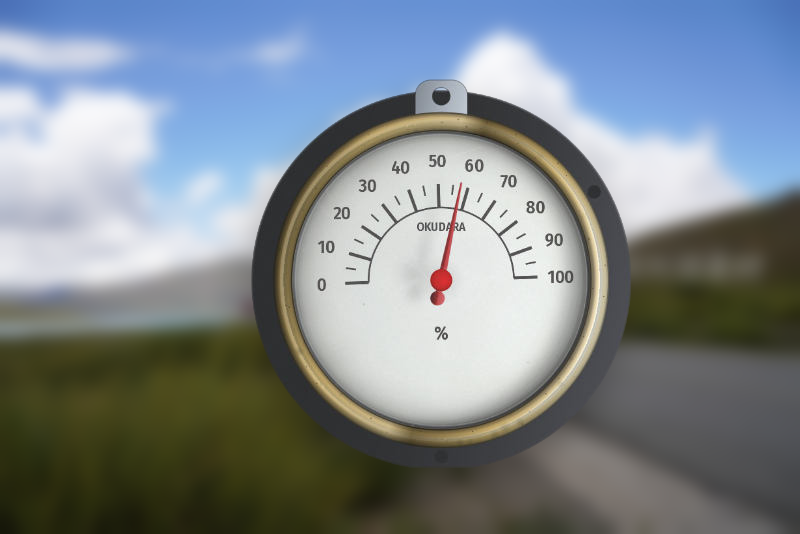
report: 57.5%
